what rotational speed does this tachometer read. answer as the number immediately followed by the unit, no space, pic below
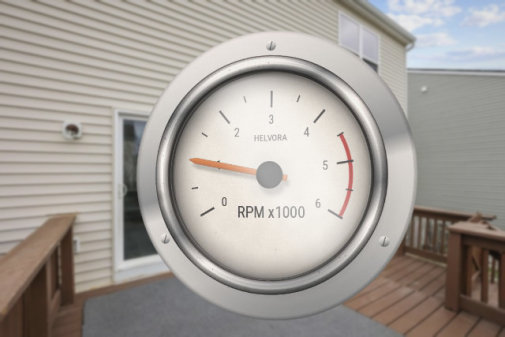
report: 1000rpm
